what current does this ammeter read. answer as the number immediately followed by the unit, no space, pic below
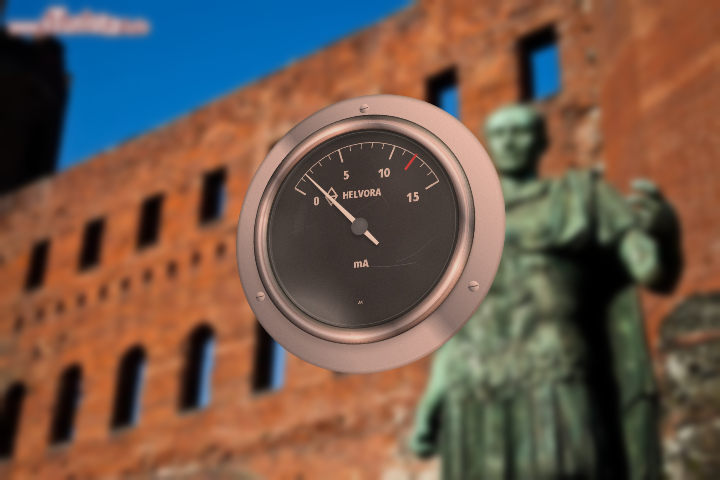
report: 1.5mA
